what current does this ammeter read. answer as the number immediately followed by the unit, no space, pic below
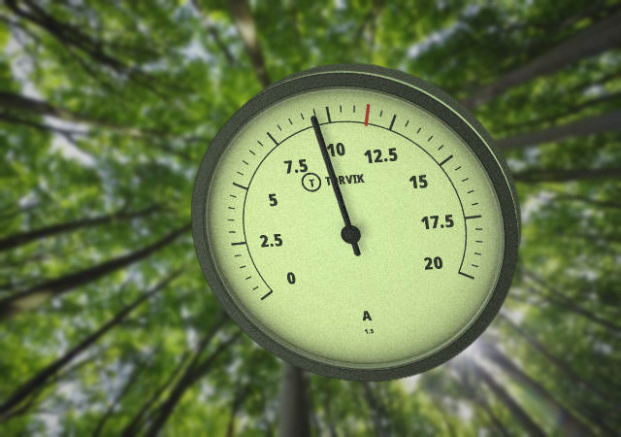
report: 9.5A
